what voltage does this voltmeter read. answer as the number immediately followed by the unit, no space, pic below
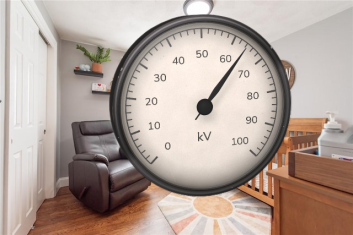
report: 64kV
